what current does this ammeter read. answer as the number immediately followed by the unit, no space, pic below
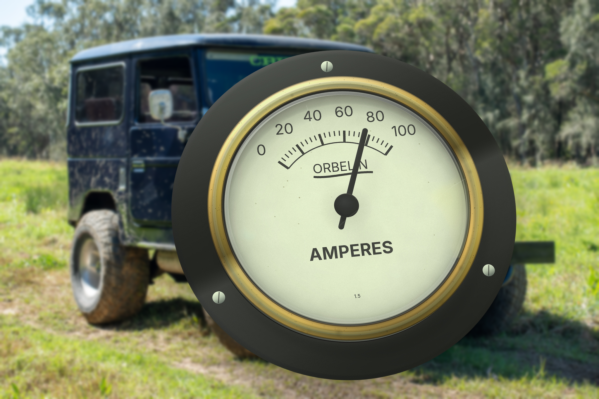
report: 76A
